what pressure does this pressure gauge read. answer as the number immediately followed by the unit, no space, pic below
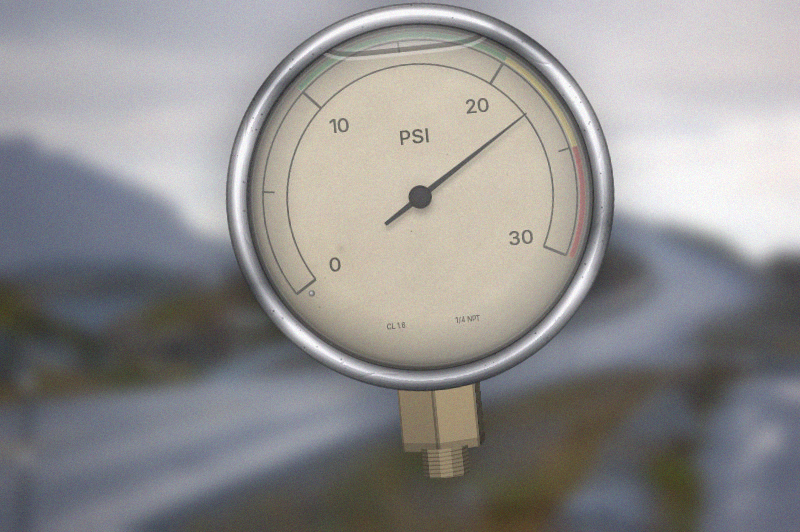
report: 22.5psi
